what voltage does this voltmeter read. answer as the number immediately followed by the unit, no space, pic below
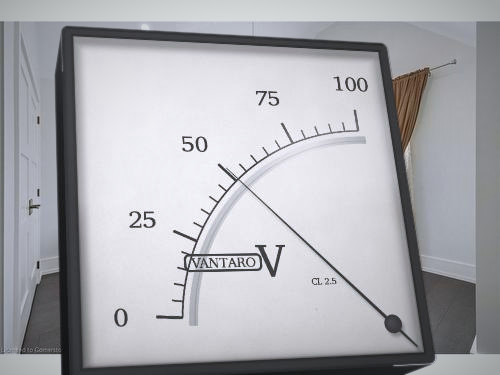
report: 50V
